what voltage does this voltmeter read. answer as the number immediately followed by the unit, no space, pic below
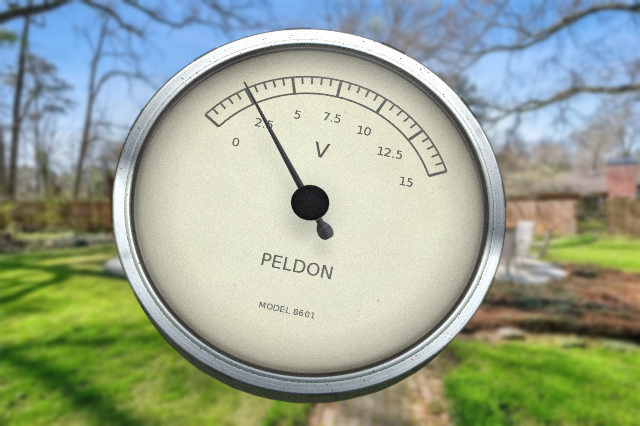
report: 2.5V
